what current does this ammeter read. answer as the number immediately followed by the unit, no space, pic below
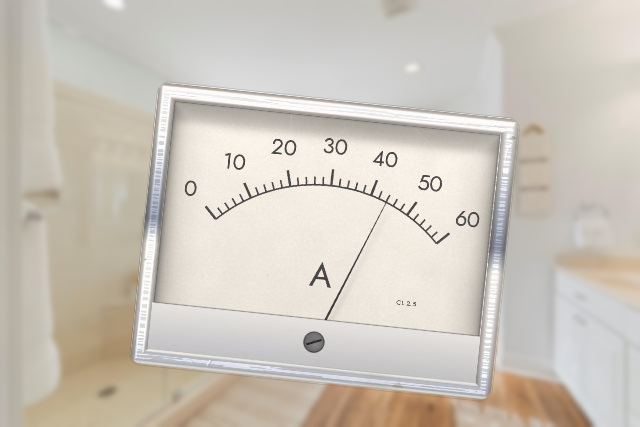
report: 44A
